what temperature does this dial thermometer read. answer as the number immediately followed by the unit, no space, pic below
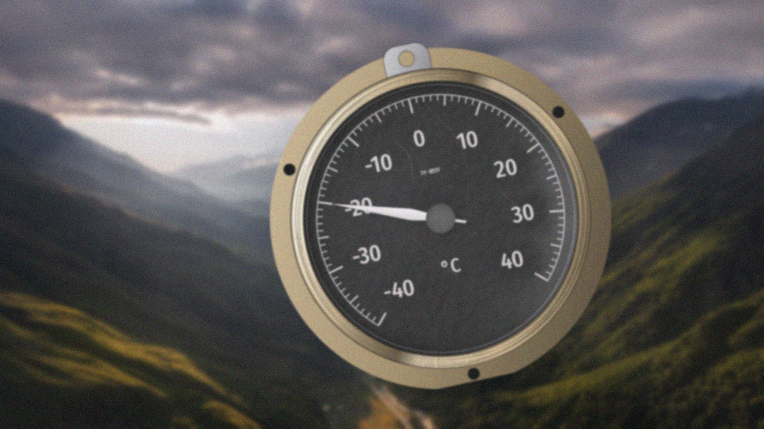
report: -20°C
